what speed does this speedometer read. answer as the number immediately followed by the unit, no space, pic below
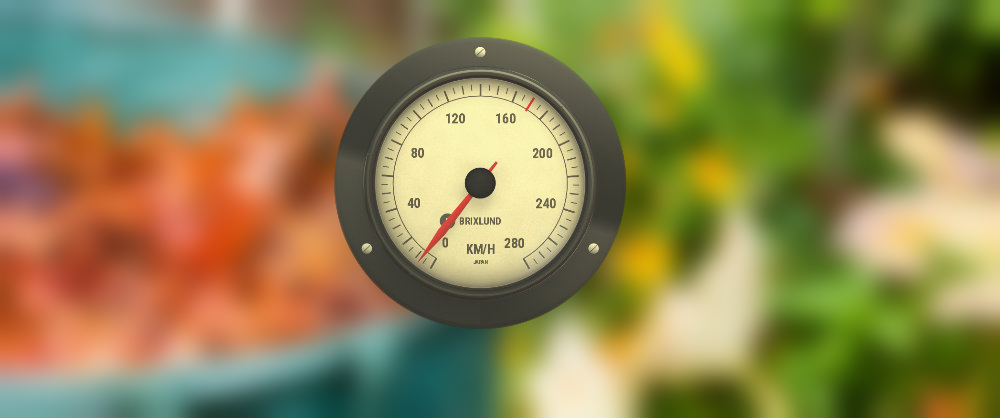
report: 7.5km/h
